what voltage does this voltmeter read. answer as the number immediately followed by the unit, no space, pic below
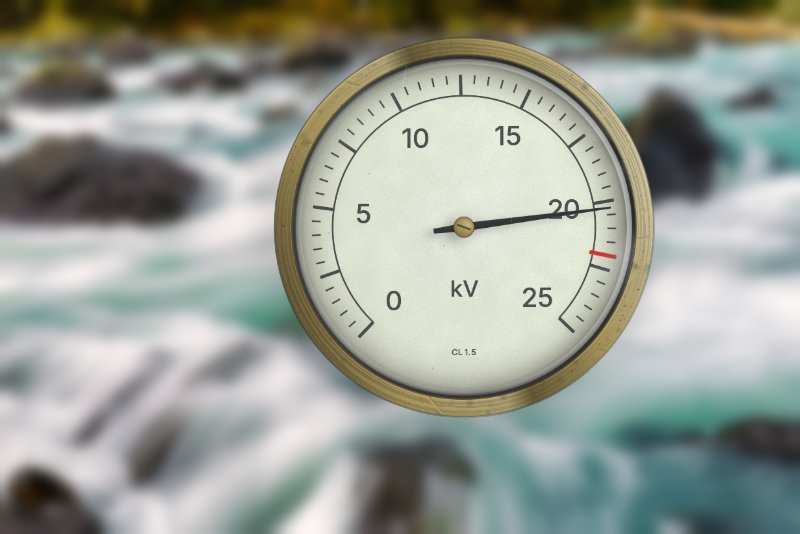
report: 20.25kV
